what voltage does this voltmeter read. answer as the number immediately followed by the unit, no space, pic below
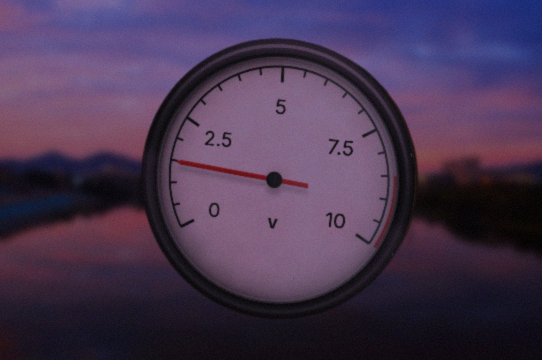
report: 1.5V
